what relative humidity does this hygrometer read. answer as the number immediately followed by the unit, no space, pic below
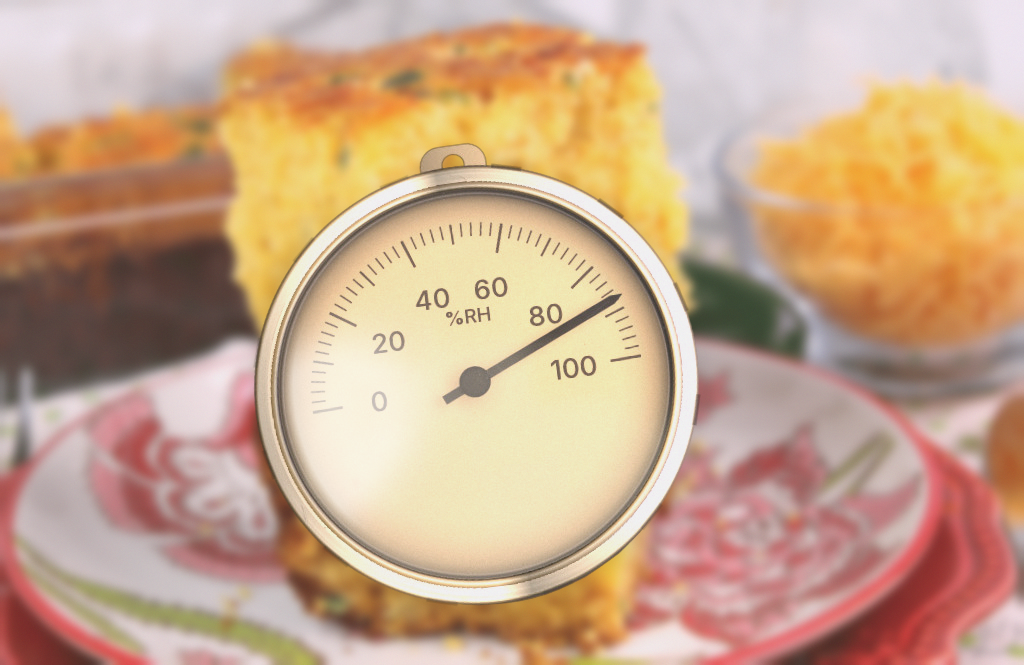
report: 88%
